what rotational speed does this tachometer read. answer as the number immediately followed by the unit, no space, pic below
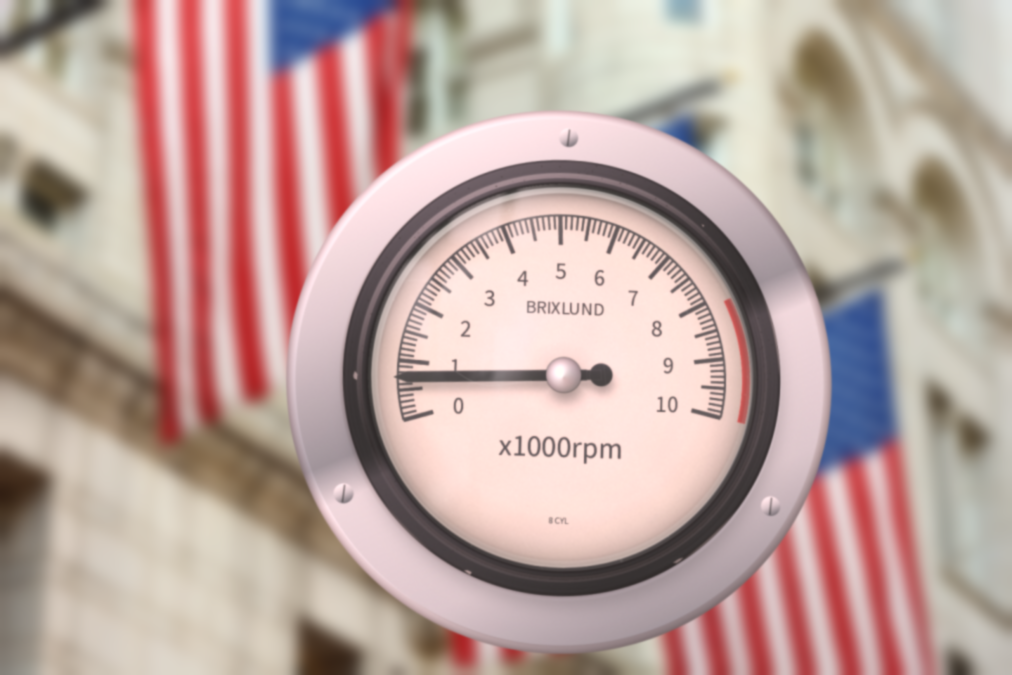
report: 700rpm
